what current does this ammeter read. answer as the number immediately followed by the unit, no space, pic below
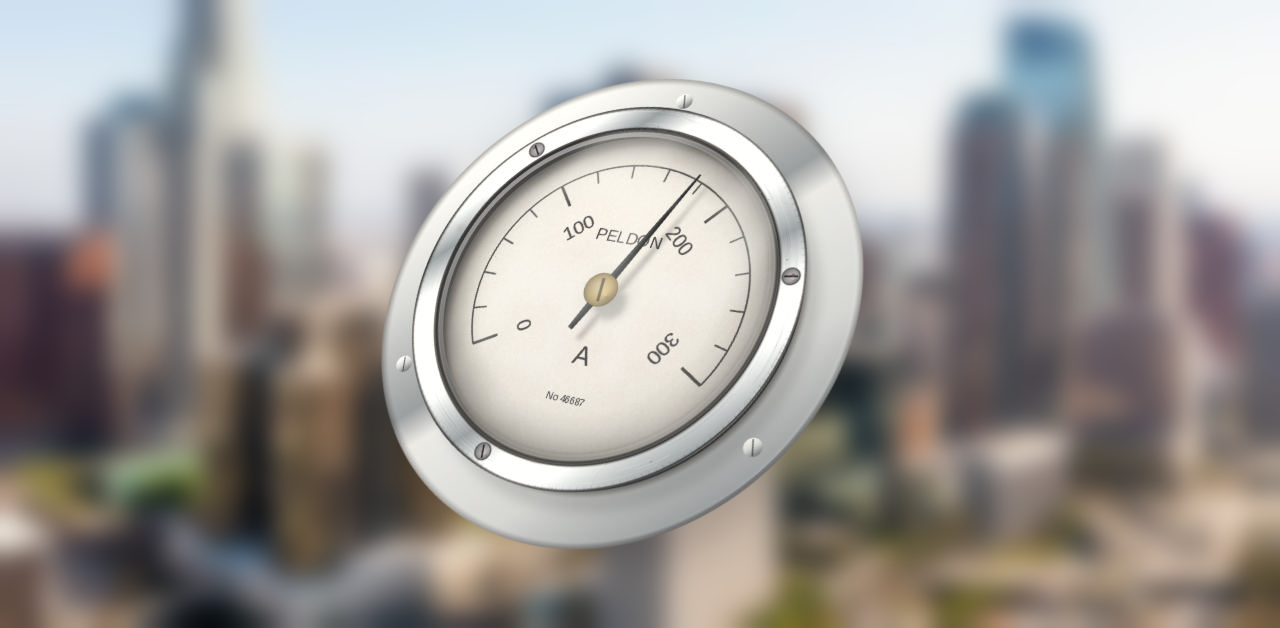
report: 180A
